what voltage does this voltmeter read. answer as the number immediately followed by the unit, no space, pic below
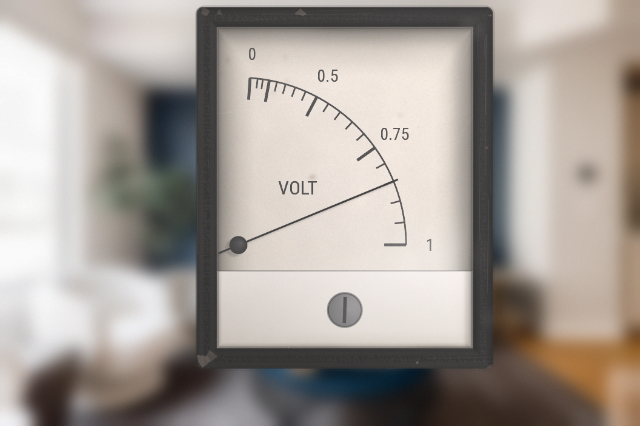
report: 0.85V
